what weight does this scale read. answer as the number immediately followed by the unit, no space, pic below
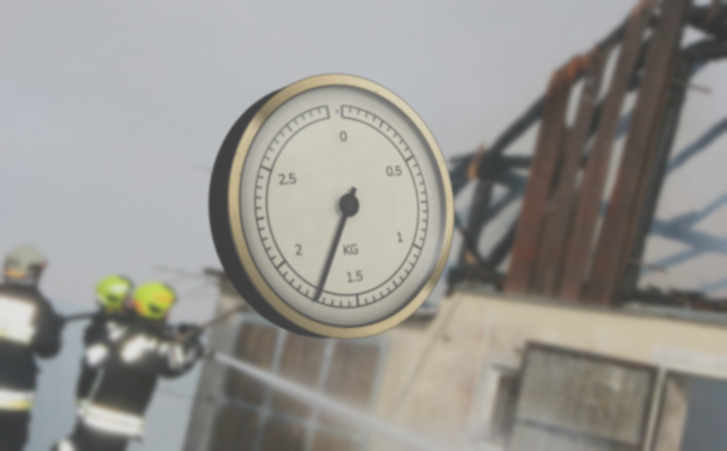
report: 1.75kg
